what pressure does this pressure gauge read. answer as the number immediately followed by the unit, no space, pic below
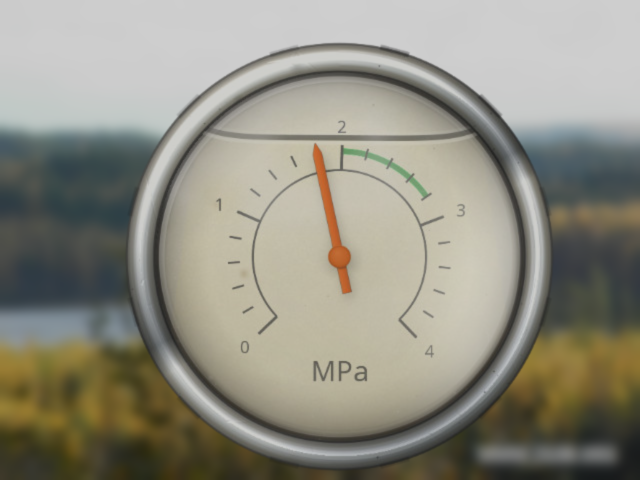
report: 1.8MPa
